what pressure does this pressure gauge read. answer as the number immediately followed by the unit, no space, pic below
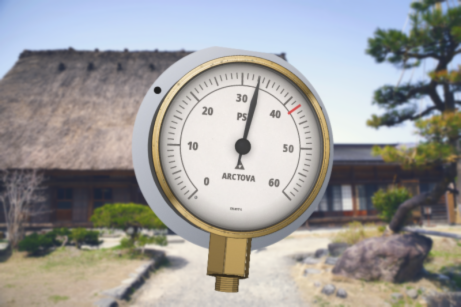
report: 33psi
